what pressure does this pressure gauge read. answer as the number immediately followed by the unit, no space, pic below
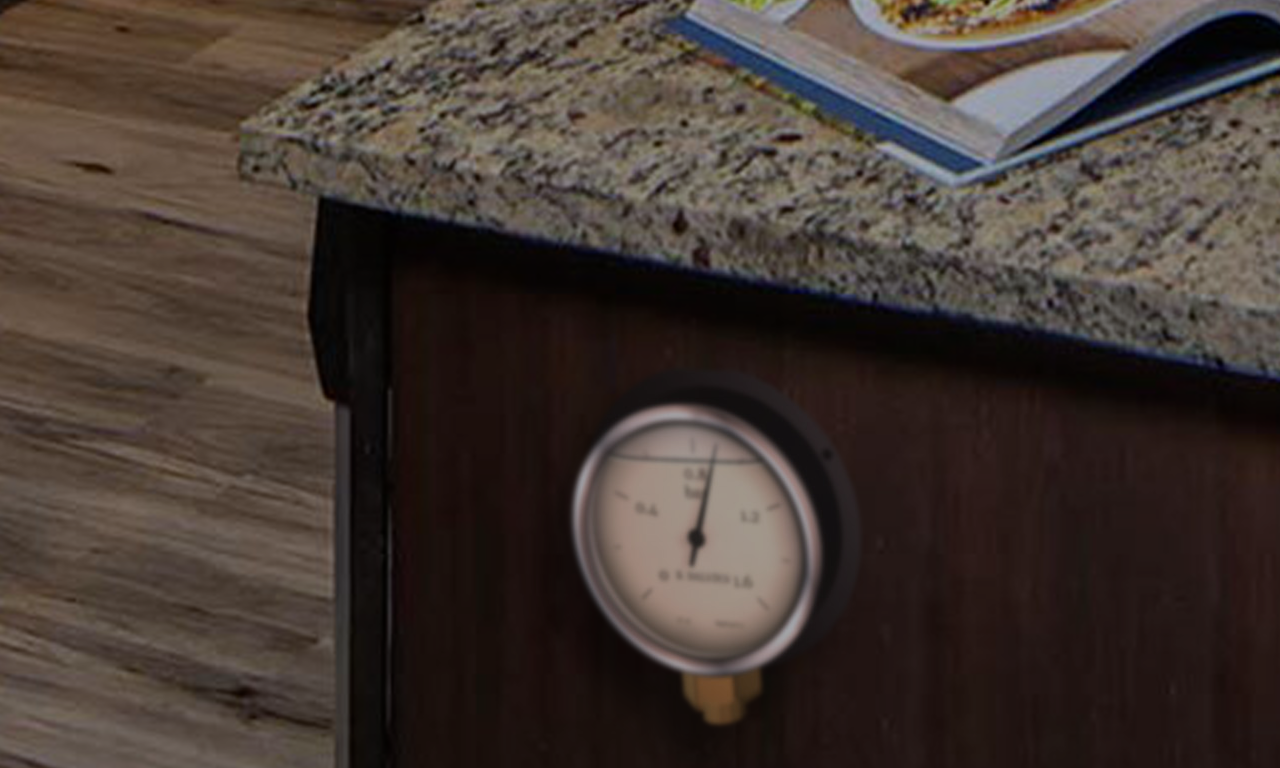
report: 0.9bar
